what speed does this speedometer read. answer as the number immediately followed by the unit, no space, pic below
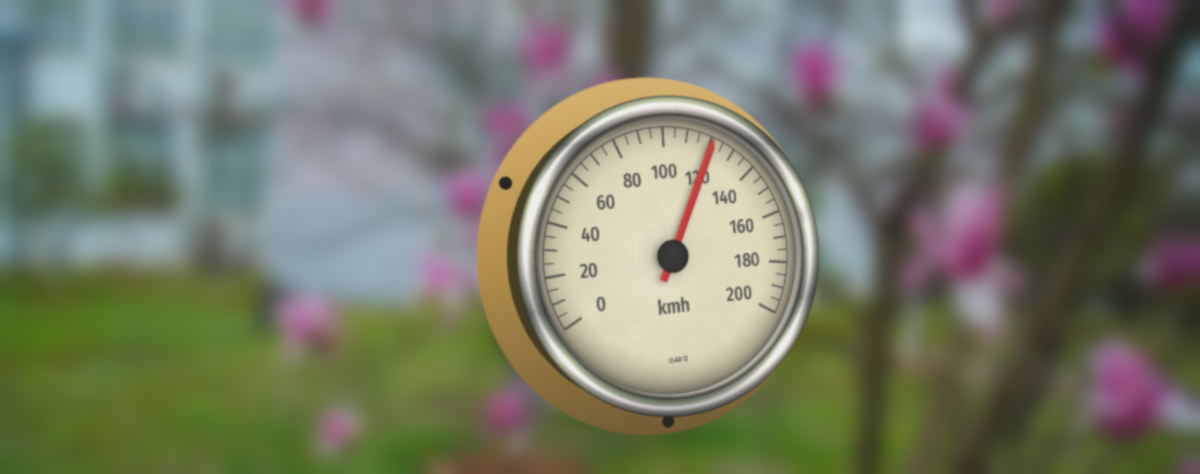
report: 120km/h
